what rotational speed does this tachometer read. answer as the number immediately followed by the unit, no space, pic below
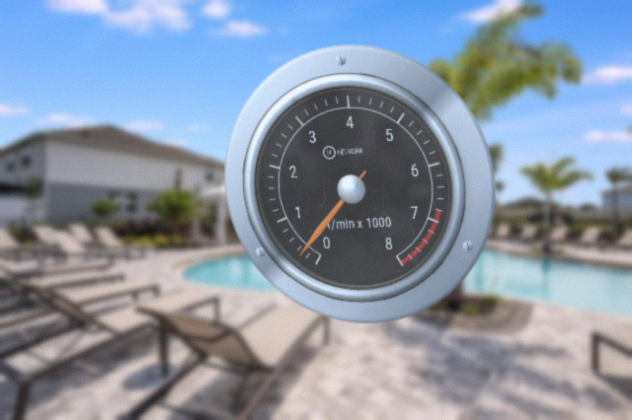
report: 300rpm
